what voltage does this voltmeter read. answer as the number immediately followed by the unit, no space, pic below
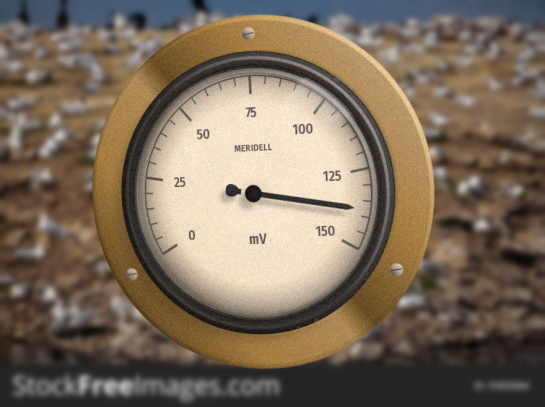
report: 137.5mV
